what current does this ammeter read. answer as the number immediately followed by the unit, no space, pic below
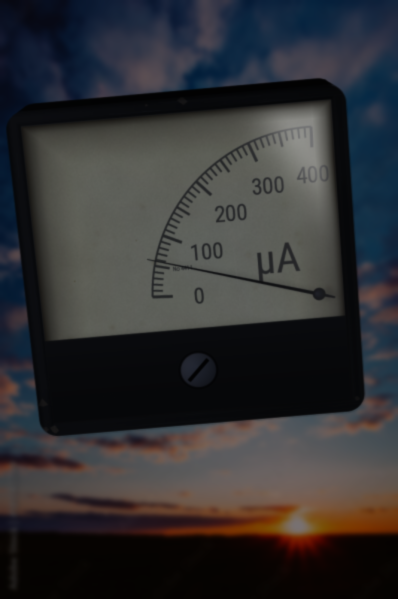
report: 60µA
